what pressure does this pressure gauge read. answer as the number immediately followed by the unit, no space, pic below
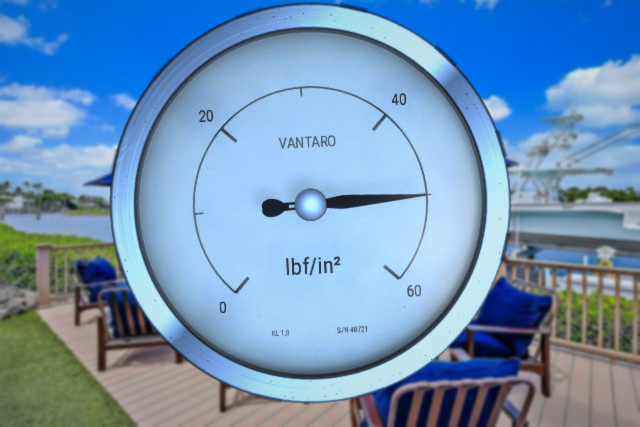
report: 50psi
